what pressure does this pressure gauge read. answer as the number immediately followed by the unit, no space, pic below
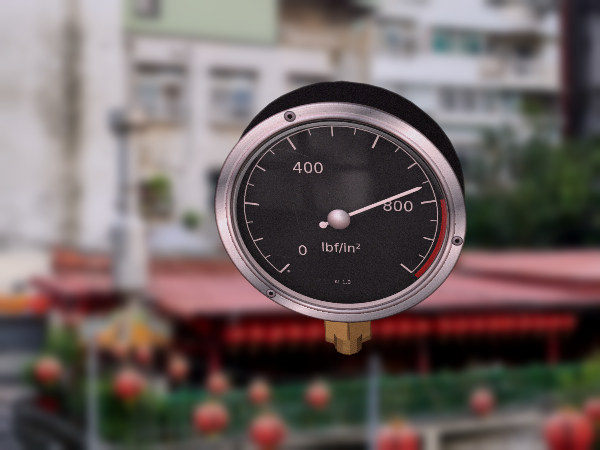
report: 750psi
